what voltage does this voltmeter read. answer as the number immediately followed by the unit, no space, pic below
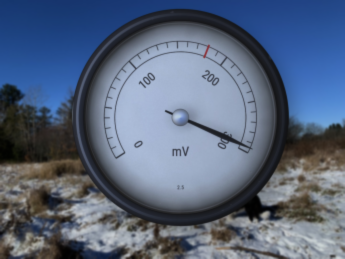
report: 295mV
